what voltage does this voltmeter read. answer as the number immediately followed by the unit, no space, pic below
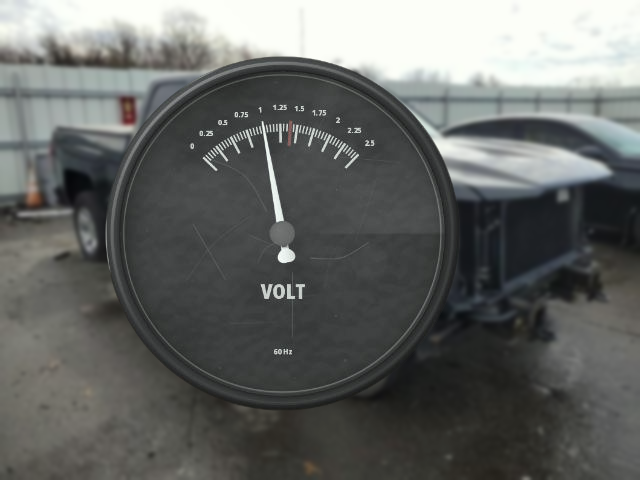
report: 1V
